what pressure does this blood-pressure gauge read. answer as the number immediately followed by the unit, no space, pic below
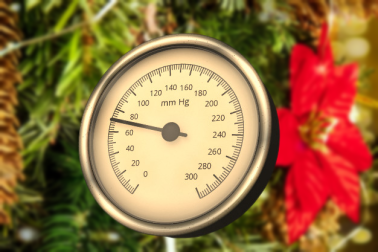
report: 70mmHg
